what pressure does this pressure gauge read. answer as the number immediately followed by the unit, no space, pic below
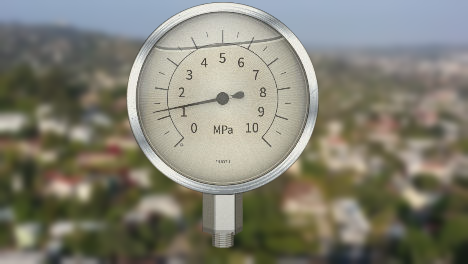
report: 1.25MPa
